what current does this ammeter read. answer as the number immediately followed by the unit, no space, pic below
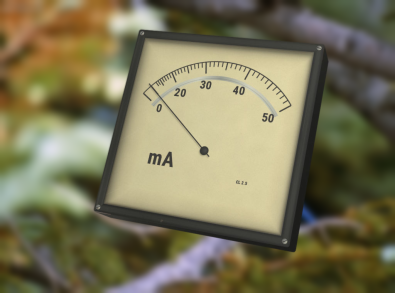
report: 10mA
